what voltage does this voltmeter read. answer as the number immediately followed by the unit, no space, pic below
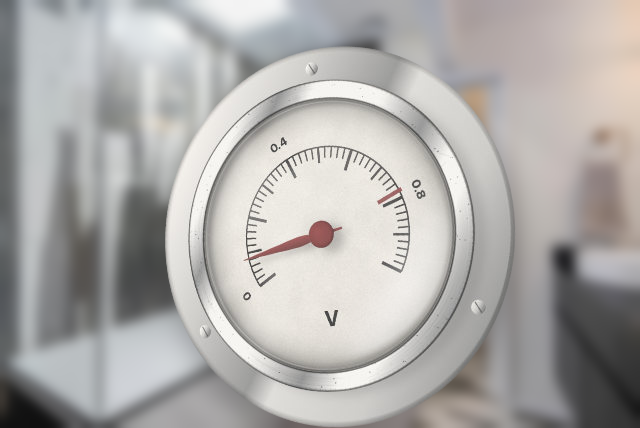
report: 0.08V
